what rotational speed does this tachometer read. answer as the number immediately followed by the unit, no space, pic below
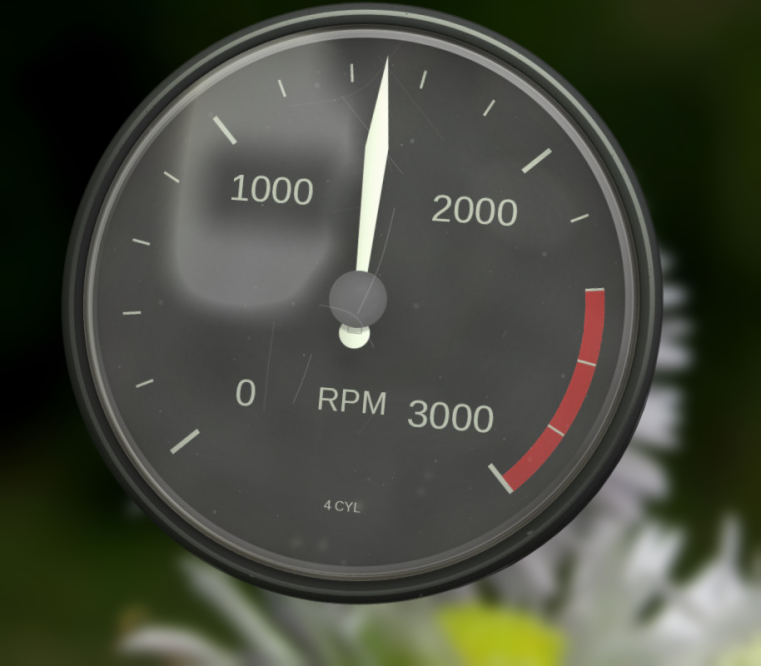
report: 1500rpm
